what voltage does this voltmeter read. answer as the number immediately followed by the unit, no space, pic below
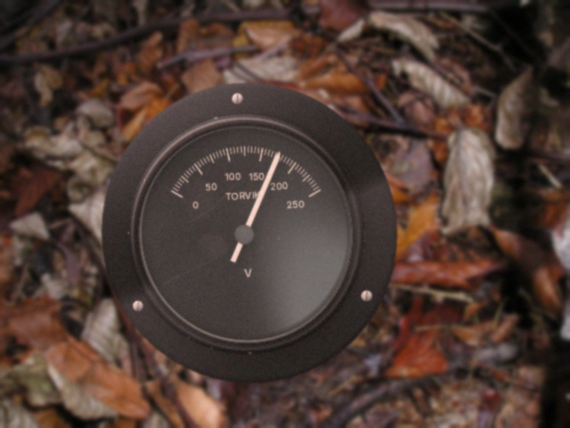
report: 175V
